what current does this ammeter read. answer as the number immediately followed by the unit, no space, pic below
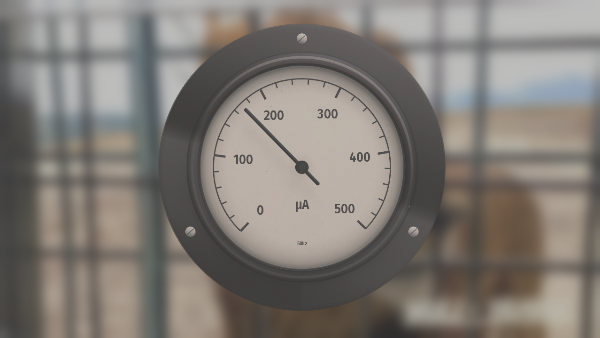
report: 170µA
